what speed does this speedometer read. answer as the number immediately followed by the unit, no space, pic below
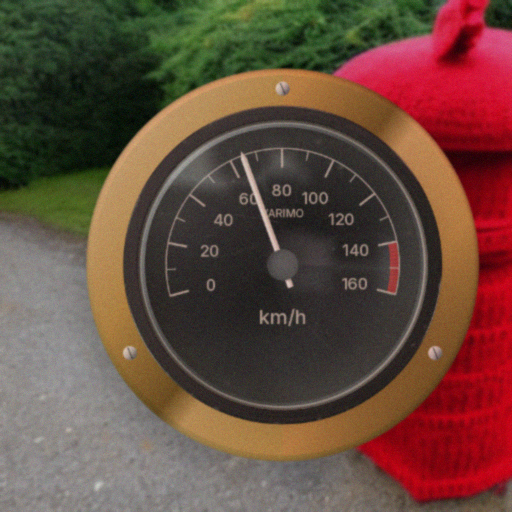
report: 65km/h
